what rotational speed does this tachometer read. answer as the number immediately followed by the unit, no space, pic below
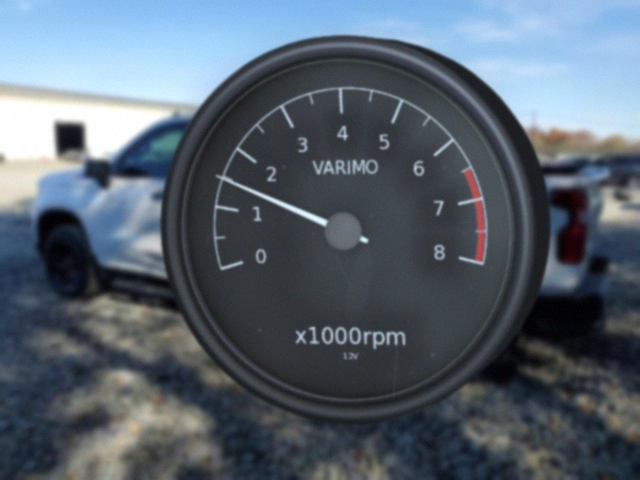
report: 1500rpm
